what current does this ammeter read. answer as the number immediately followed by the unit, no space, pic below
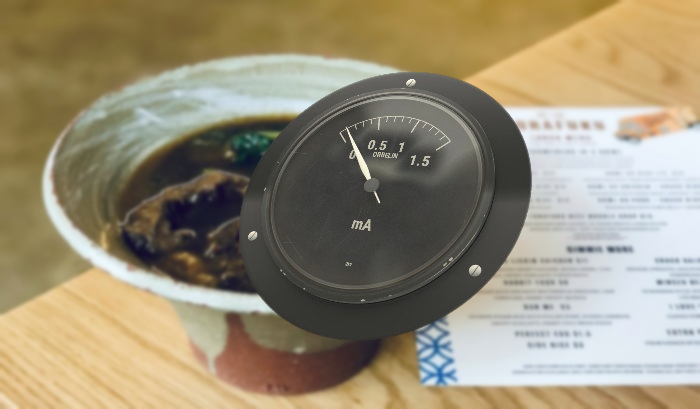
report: 0.1mA
